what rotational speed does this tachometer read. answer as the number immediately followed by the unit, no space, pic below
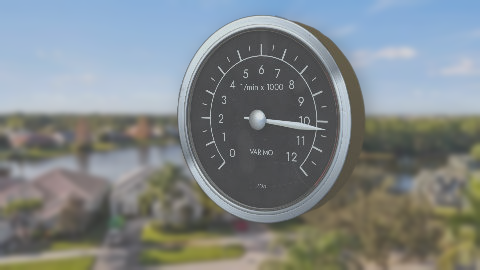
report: 10250rpm
